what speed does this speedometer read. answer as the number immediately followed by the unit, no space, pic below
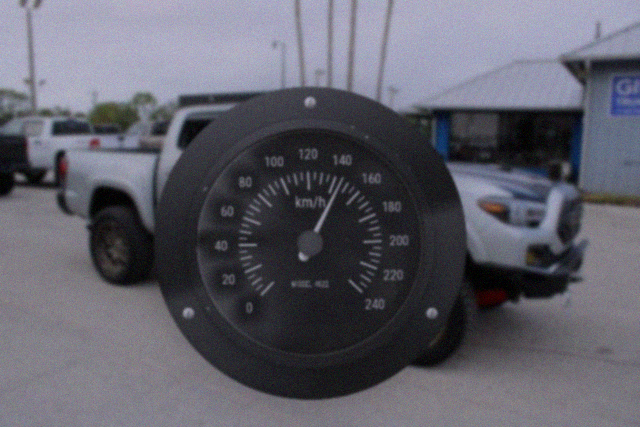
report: 145km/h
